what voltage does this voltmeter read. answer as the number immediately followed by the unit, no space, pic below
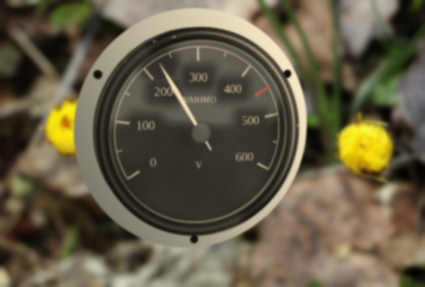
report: 225V
